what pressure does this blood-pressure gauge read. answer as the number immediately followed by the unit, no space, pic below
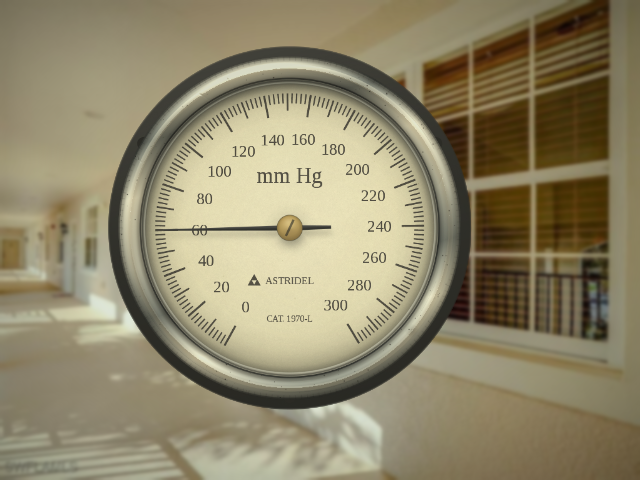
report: 60mmHg
